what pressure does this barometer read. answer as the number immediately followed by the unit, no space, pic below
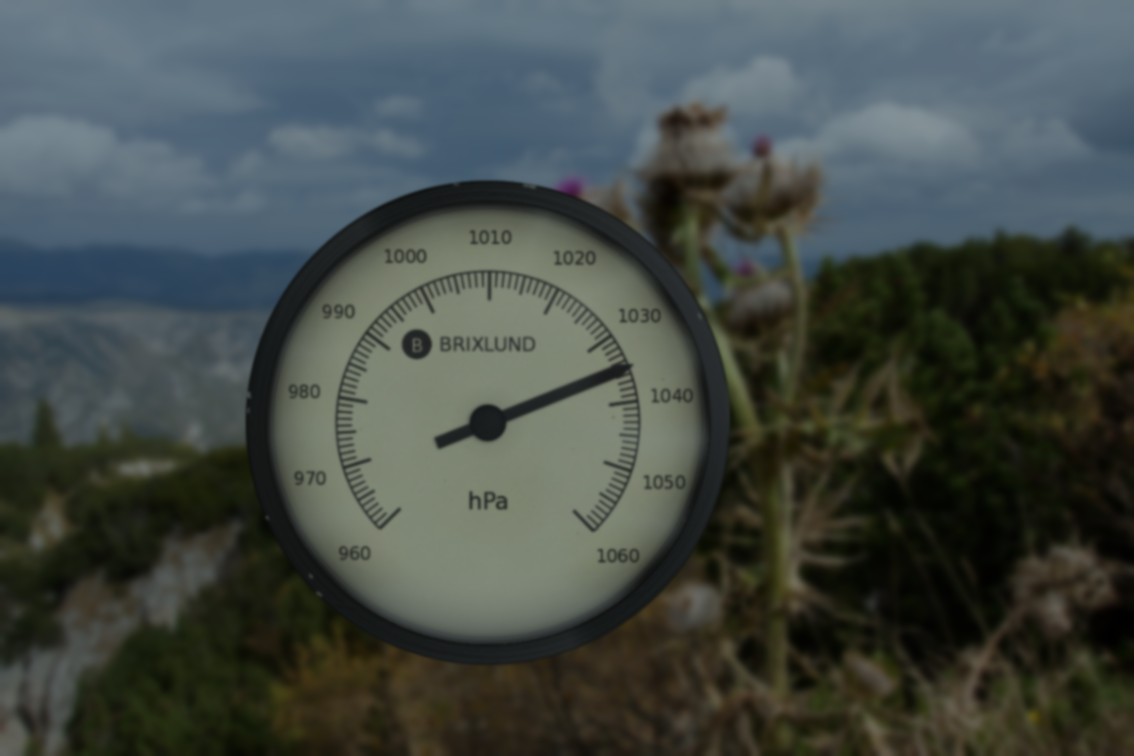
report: 1035hPa
